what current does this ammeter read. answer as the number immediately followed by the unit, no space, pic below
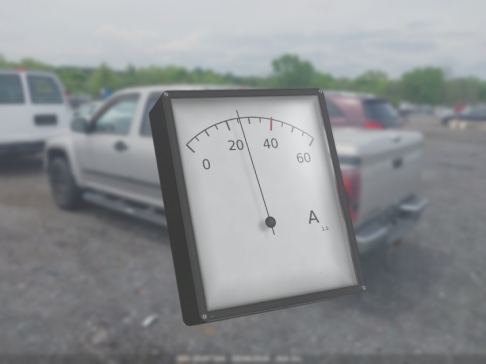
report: 25A
